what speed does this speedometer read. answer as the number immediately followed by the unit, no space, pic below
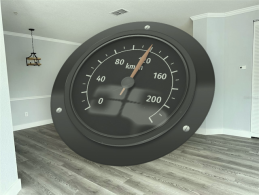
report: 120km/h
